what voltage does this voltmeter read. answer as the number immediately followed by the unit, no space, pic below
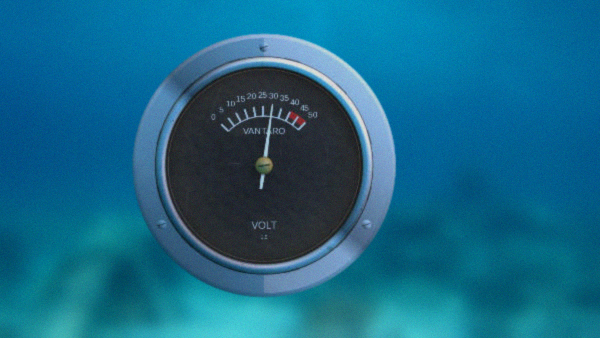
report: 30V
